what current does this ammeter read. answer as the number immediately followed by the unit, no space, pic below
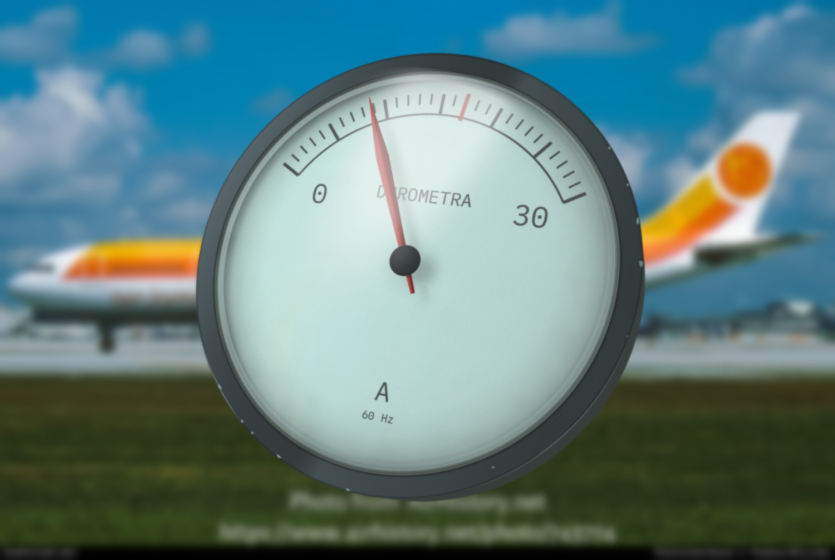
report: 9A
